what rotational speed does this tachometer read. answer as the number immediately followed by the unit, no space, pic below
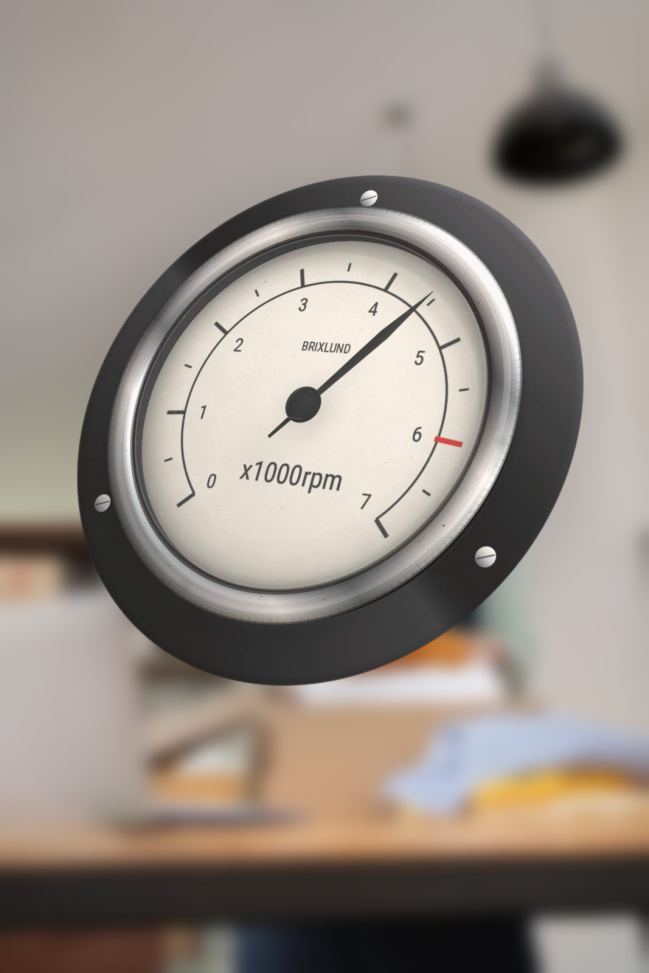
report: 4500rpm
